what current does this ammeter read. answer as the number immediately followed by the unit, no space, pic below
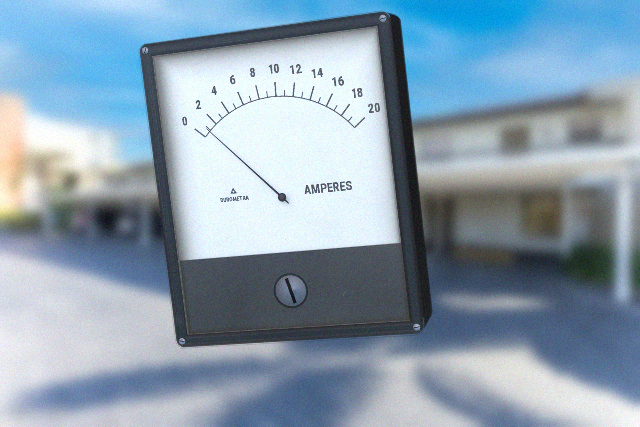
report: 1A
